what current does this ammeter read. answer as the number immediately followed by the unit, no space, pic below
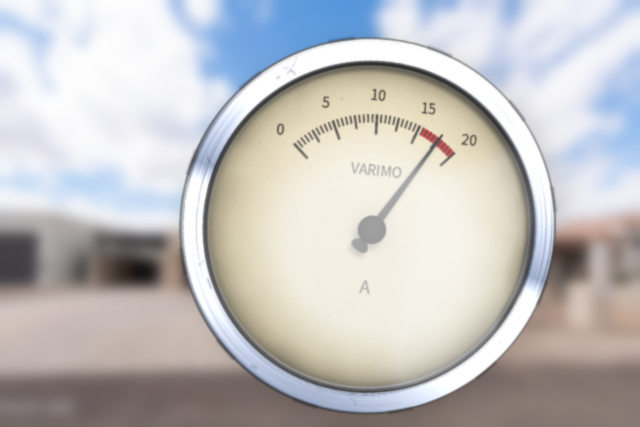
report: 17.5A
